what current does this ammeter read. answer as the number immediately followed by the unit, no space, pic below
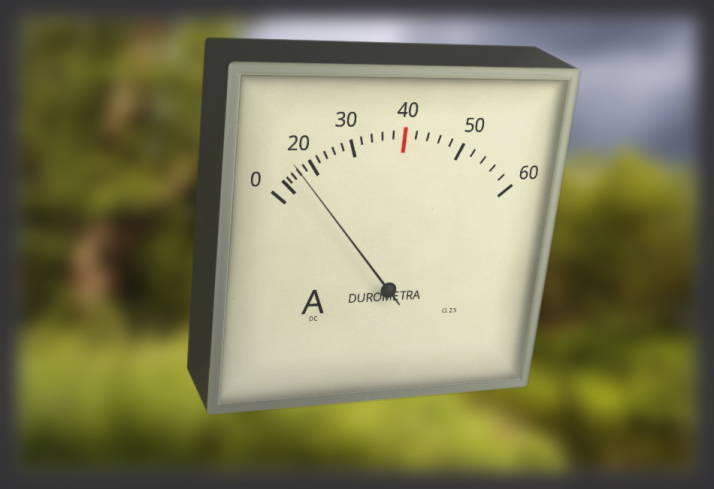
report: 16A
